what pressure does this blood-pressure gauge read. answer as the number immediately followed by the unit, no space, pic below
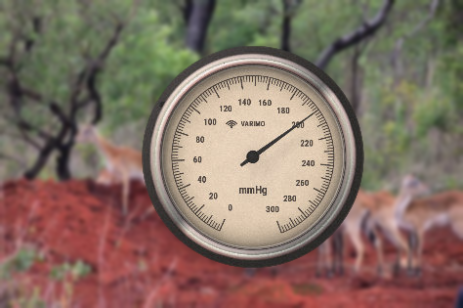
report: 200mmHg
